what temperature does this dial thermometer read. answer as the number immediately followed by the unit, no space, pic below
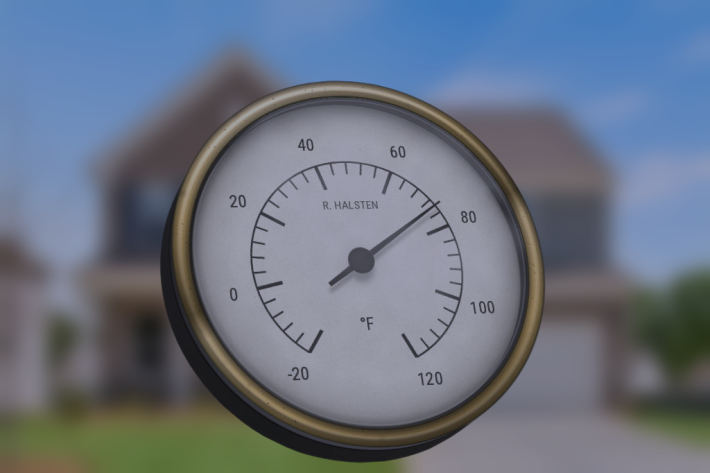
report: 74°F
